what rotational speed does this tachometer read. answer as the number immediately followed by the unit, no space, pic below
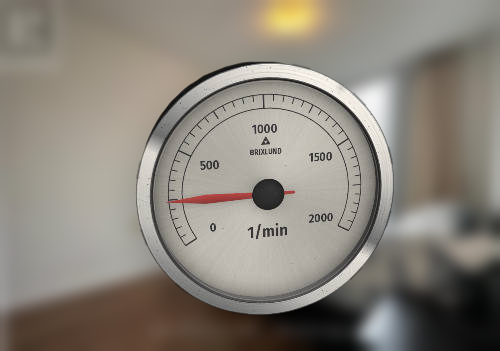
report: 250rpm
